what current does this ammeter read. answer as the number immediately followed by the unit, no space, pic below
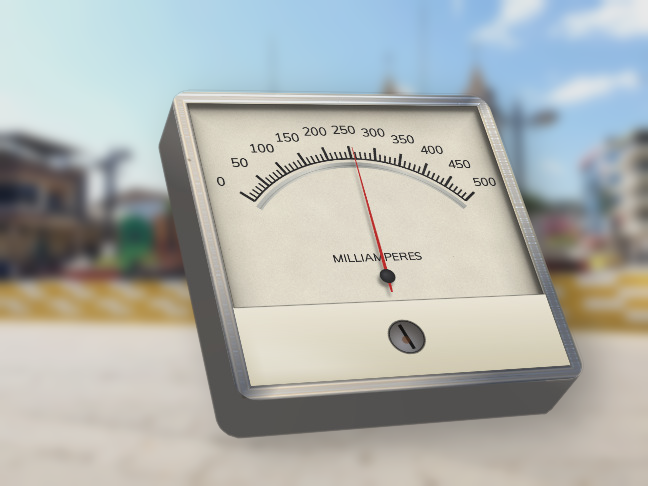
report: 250mA
